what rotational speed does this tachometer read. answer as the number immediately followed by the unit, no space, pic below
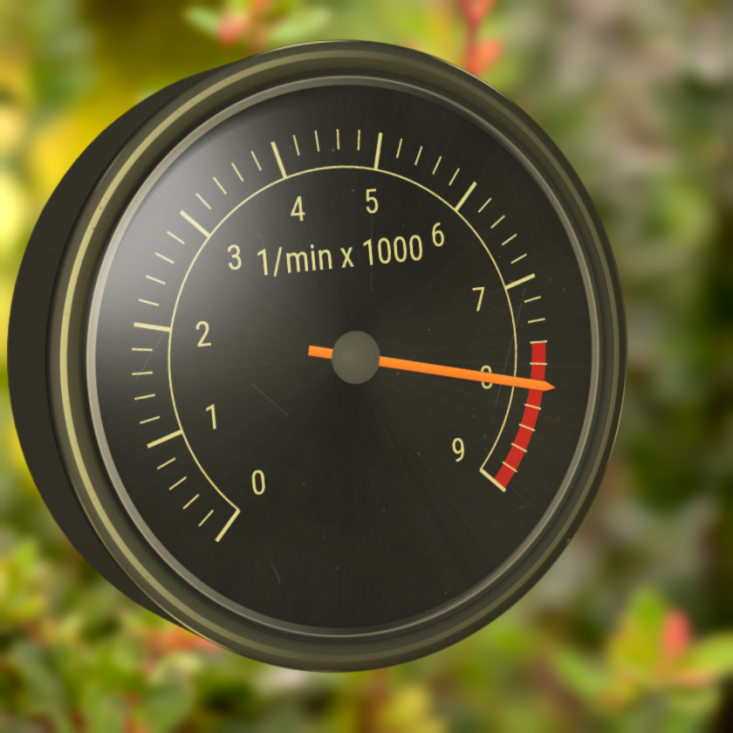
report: 8000rpm
